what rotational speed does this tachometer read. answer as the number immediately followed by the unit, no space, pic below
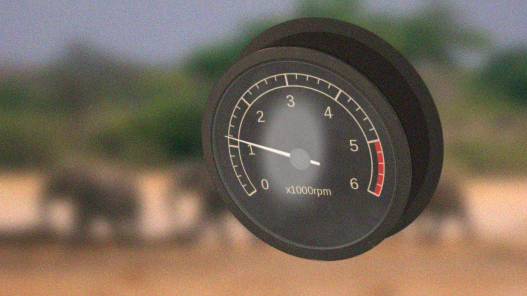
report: 1200rpm
